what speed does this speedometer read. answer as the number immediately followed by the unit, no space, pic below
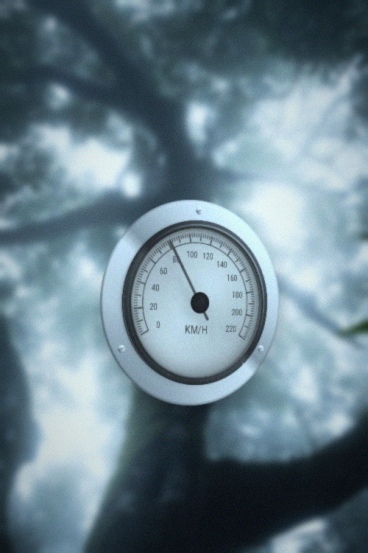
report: 80km/h
